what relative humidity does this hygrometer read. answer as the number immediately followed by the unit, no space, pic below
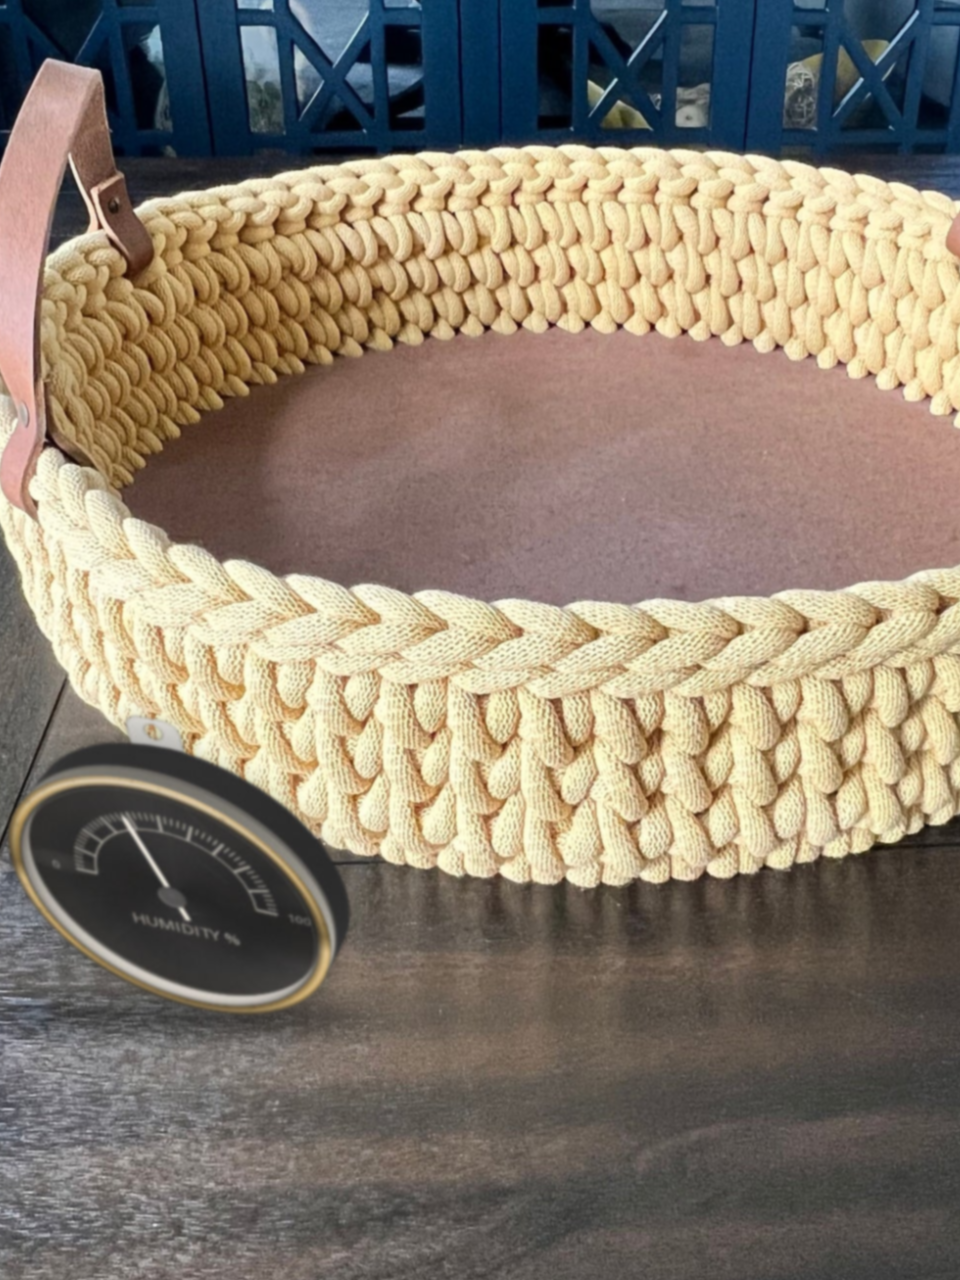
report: 40%
